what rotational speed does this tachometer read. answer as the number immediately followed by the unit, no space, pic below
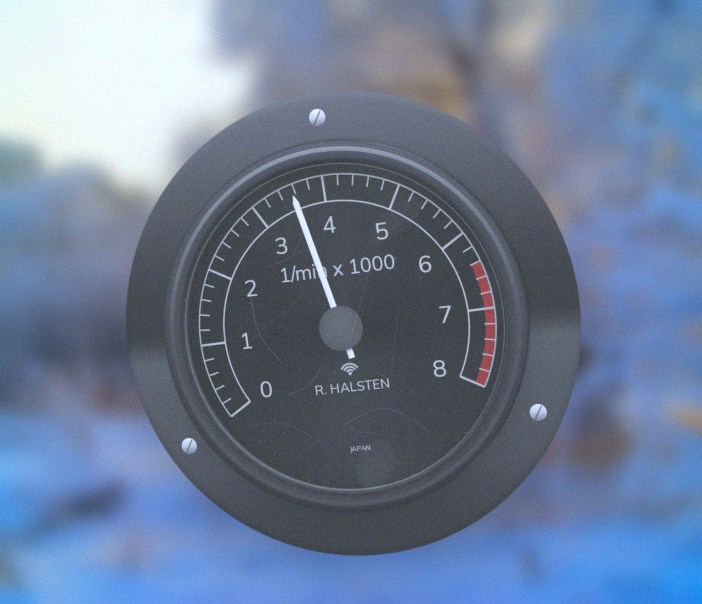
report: 3600rpm
